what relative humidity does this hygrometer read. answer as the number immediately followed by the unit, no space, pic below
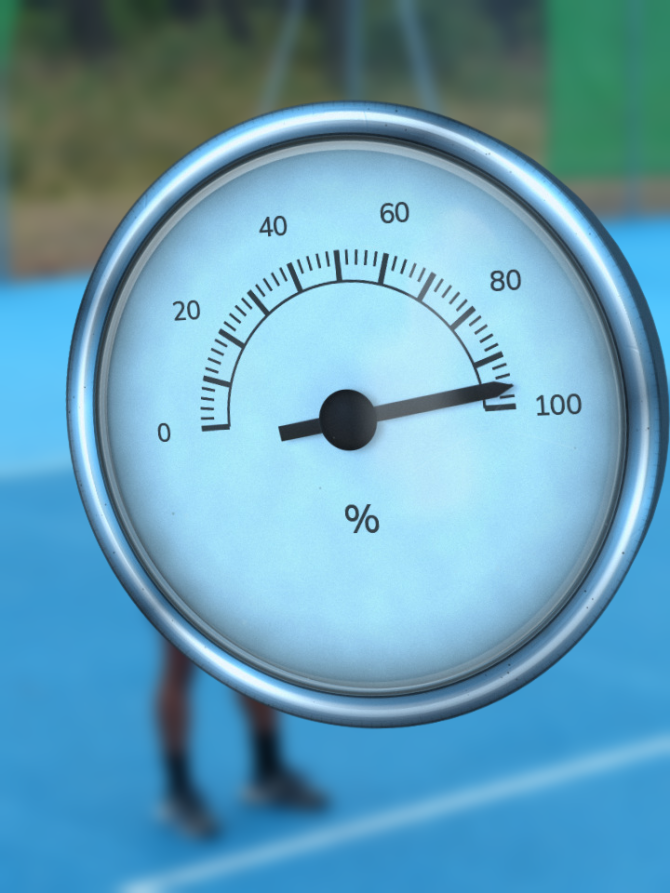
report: 96%
